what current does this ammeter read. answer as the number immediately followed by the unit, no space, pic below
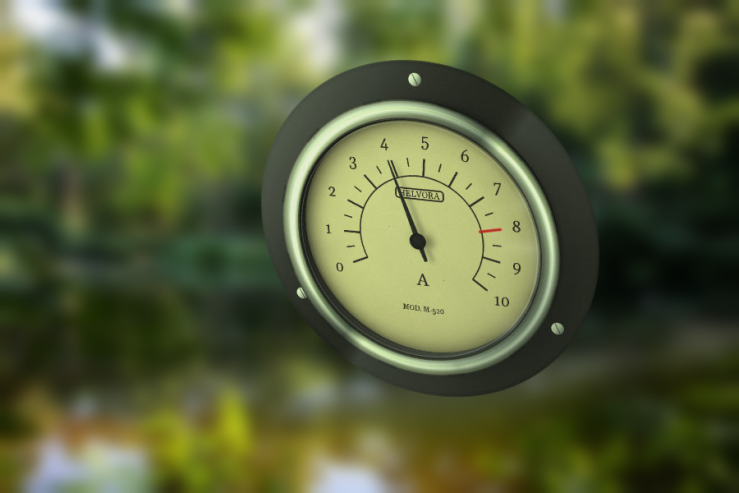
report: 4A
